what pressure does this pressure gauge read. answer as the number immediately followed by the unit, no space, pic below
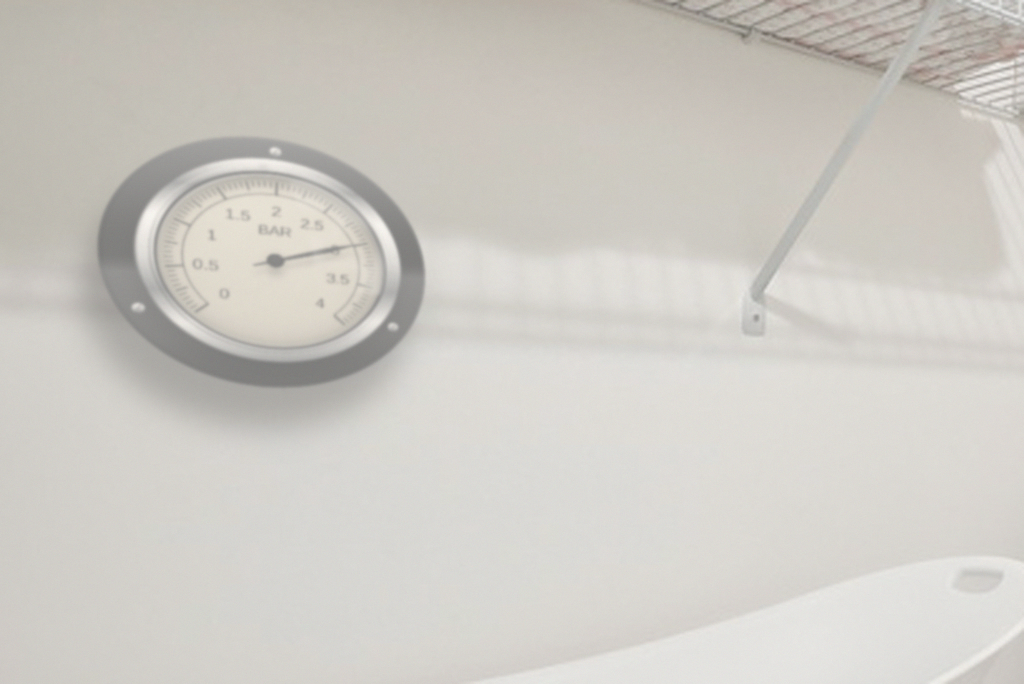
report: 3bar
